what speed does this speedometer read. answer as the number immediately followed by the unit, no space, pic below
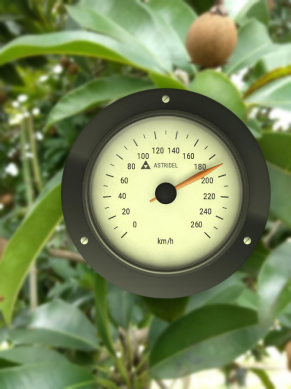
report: 190km/h
